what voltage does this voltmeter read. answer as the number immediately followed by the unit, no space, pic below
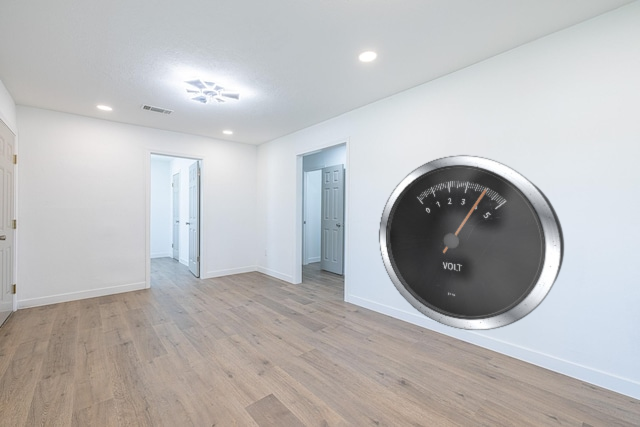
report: 4V
